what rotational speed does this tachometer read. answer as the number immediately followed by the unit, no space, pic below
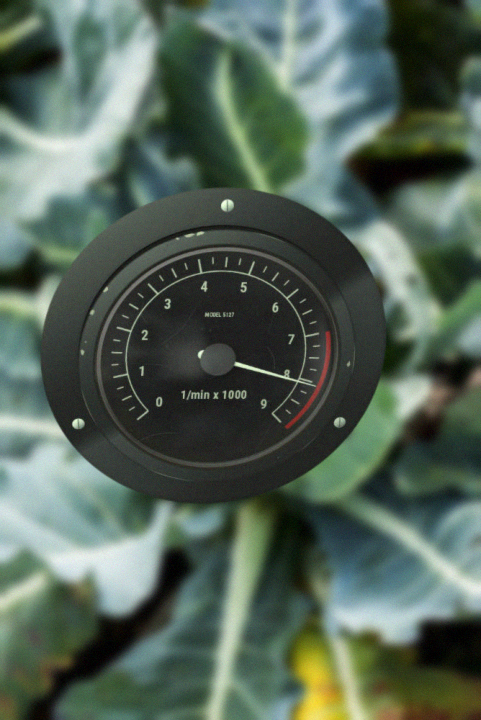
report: 8000rpm
